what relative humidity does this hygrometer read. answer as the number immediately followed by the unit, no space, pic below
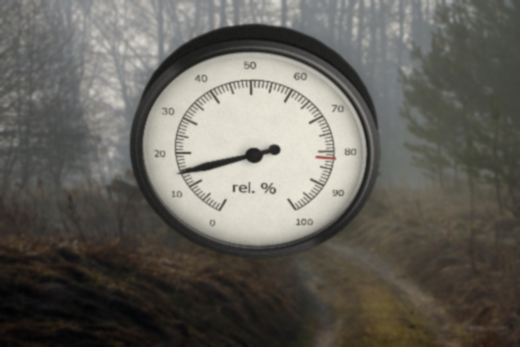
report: 15%
